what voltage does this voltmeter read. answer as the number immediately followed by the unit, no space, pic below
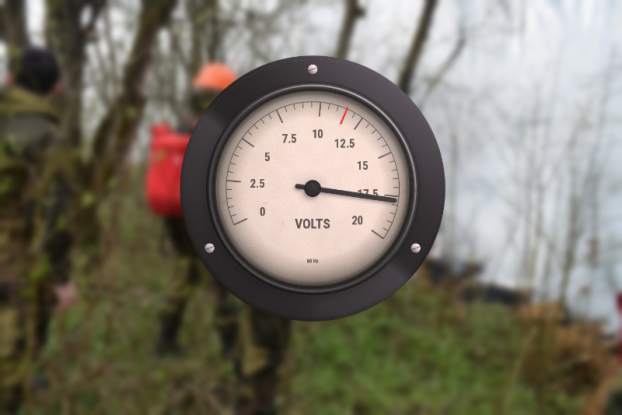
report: 17.75V
